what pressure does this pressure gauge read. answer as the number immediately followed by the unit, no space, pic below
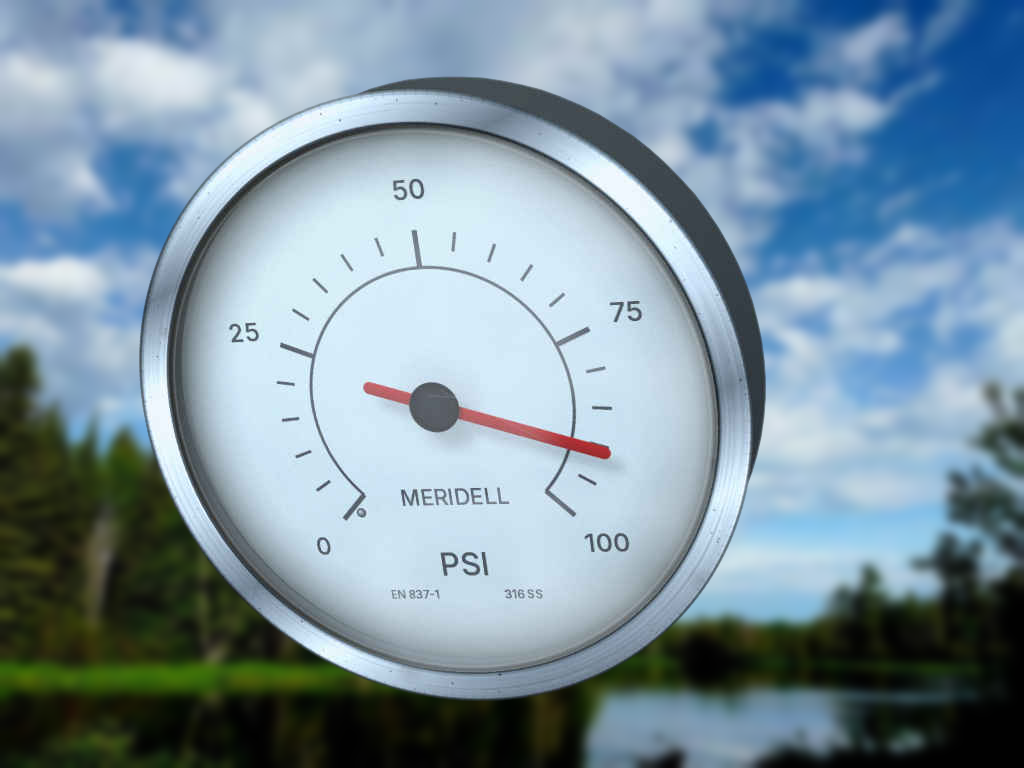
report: 90psi
